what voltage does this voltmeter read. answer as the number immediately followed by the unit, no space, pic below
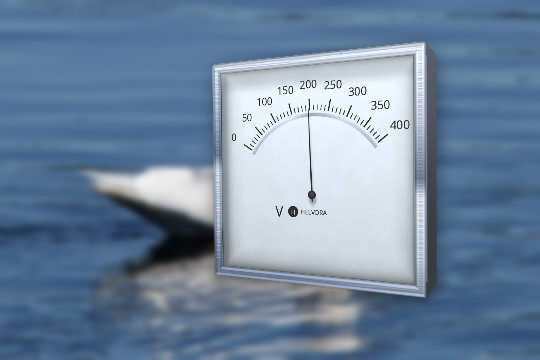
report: 200V
